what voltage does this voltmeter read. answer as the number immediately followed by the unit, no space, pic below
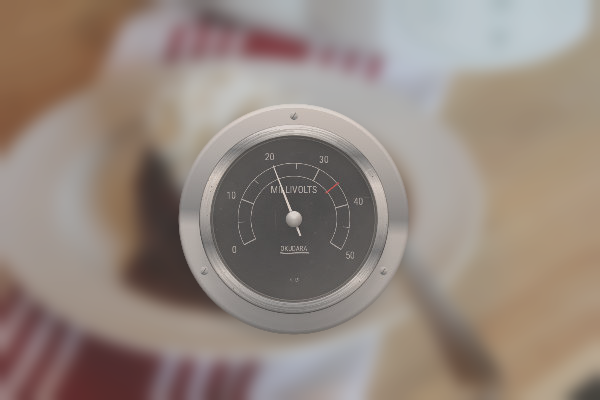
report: 20mV
